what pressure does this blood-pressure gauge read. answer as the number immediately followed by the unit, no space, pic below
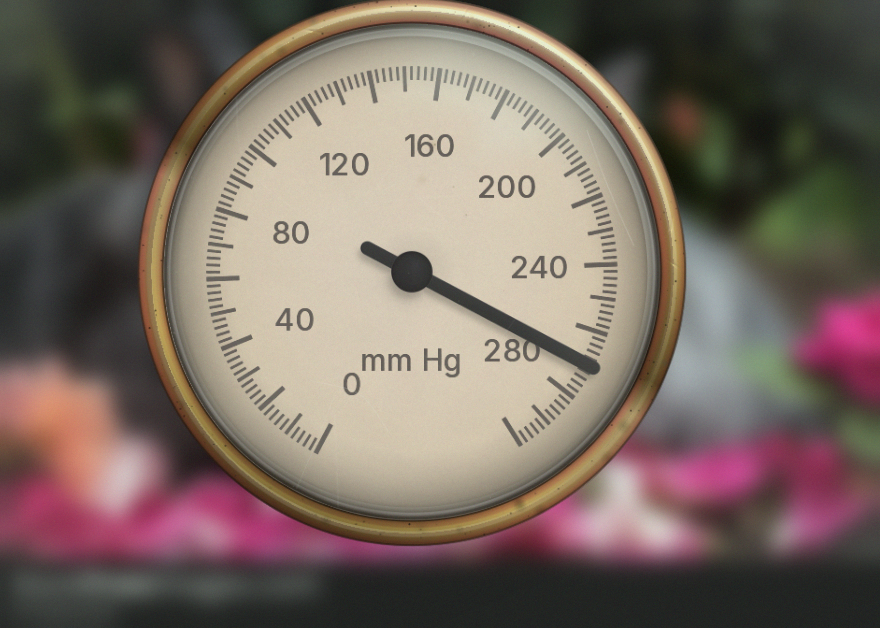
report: 270mmHg
